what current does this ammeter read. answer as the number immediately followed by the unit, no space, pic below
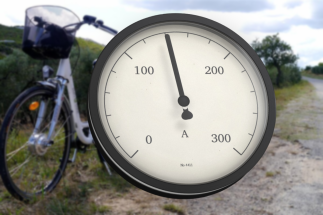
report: 140A
